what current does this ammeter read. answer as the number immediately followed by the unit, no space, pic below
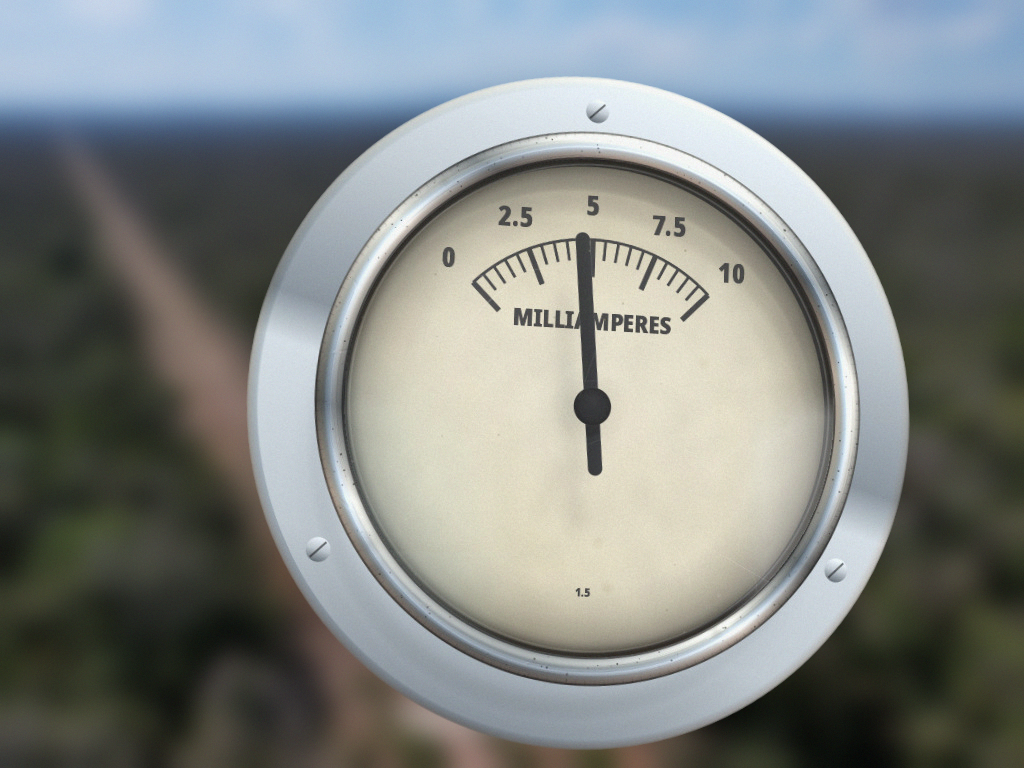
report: 4.5mA
